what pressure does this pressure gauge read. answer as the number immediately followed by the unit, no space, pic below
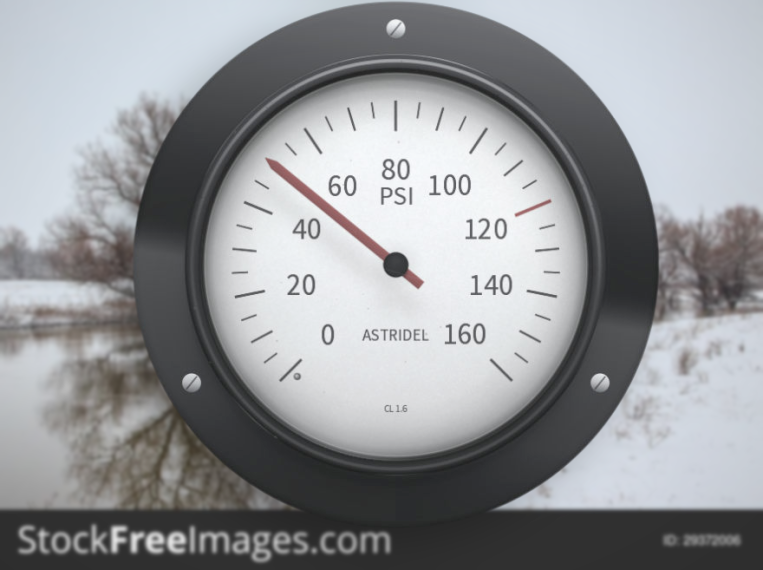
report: 50psi
